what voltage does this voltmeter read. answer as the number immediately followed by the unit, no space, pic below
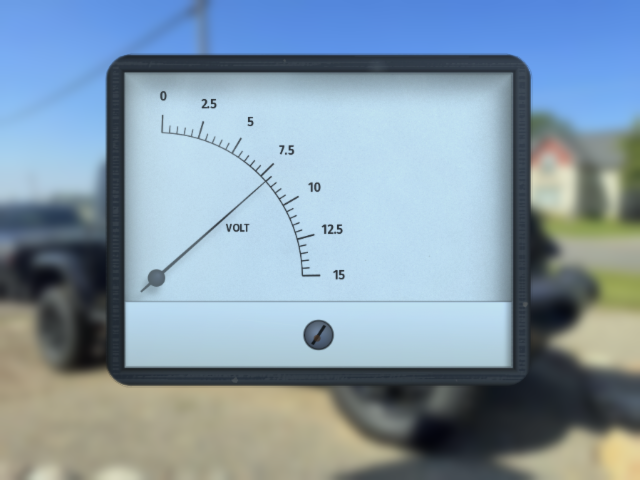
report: 8V
